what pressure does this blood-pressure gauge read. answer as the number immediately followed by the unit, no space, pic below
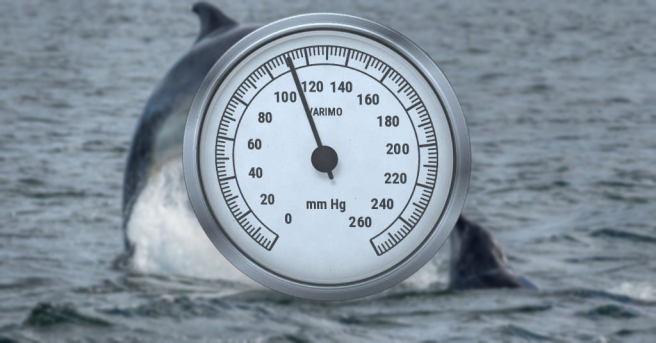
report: 112mmHg
